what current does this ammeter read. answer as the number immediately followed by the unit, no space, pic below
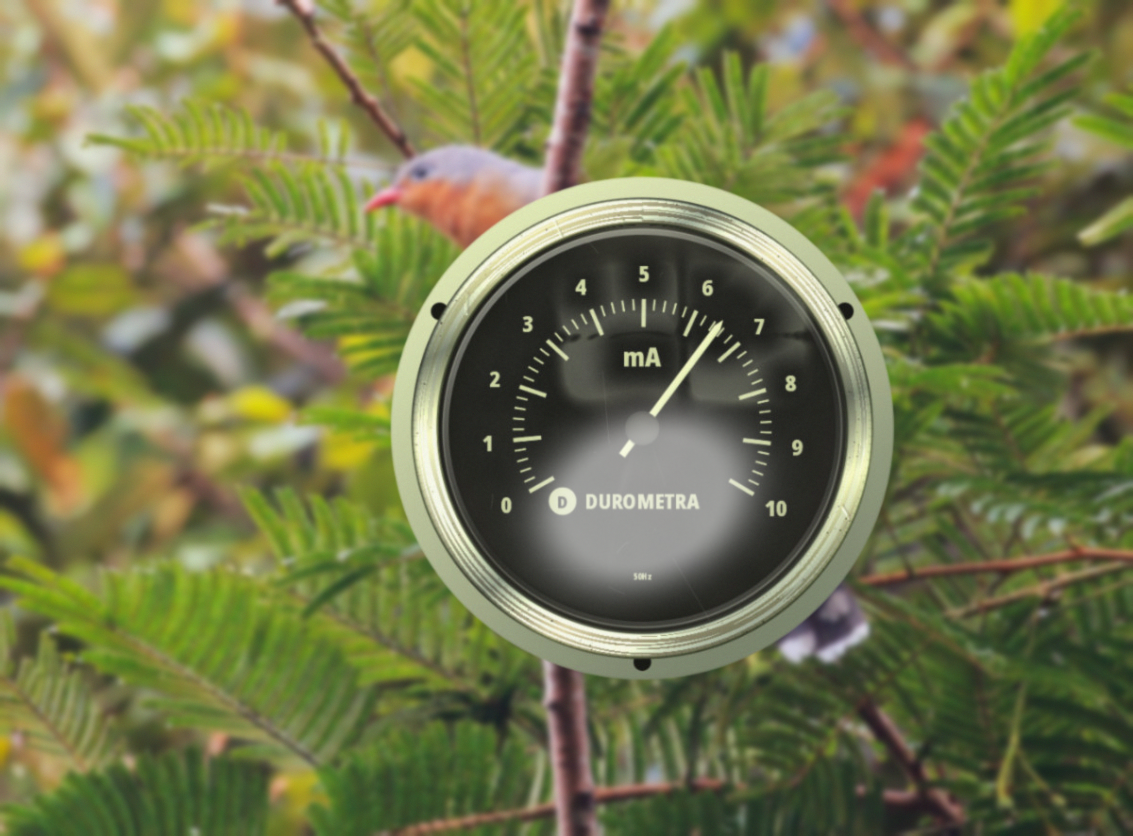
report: 6.5mA
